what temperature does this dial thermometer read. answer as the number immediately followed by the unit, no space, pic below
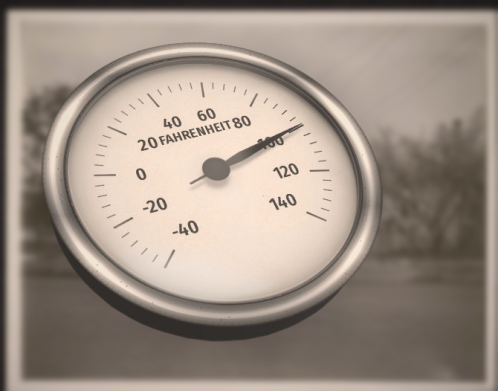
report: 100°F
